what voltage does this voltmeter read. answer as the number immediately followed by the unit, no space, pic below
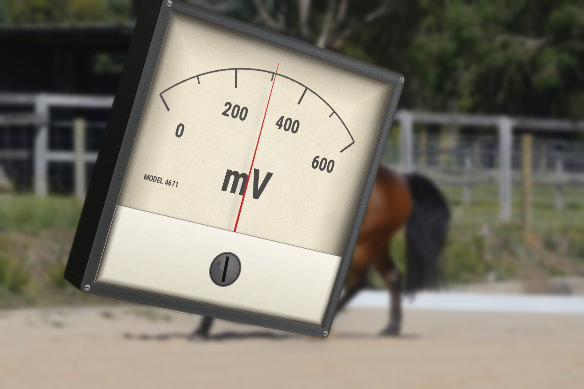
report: 300mV
